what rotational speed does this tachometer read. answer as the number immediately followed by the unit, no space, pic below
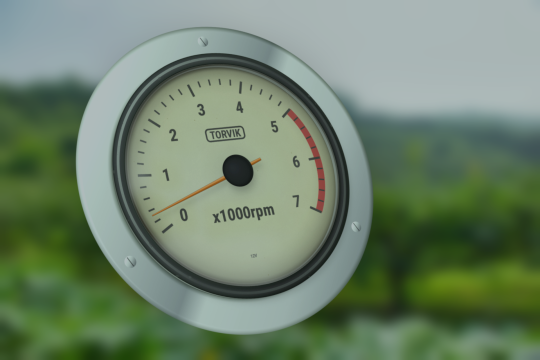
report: 300rpm
